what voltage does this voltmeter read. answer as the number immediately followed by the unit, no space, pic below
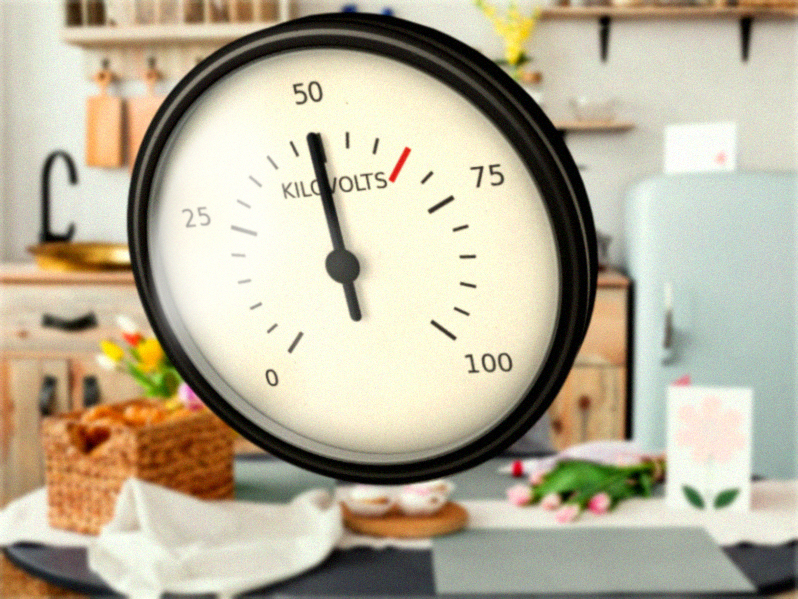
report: 50kV
